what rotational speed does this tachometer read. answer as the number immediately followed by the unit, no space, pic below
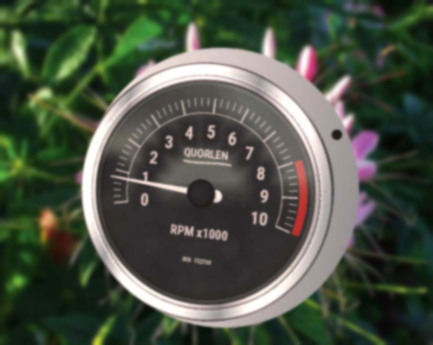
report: 800rpm
